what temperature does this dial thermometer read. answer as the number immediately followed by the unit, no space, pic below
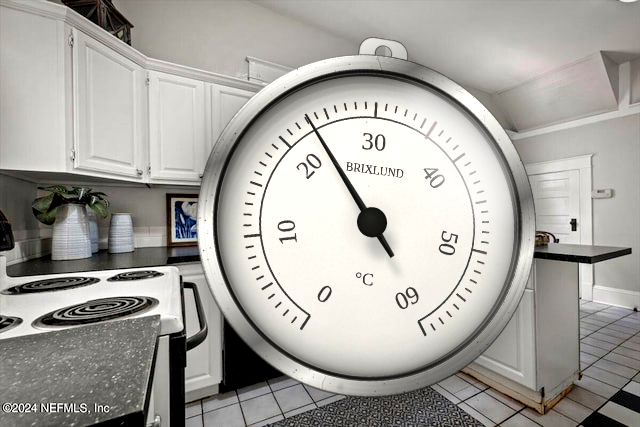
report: 23°C
